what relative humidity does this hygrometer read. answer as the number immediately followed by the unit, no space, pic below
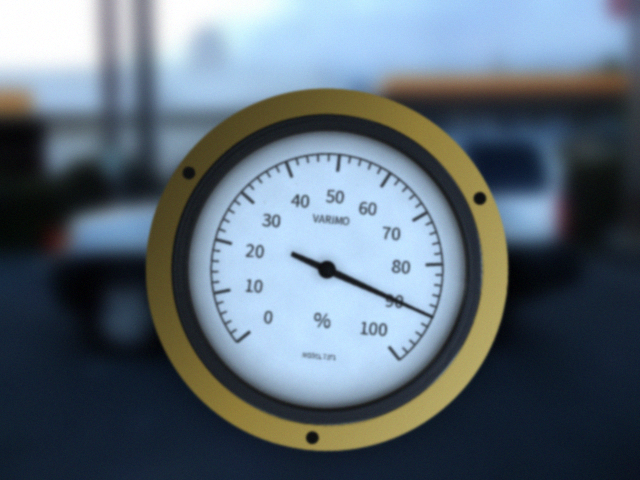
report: 90%
